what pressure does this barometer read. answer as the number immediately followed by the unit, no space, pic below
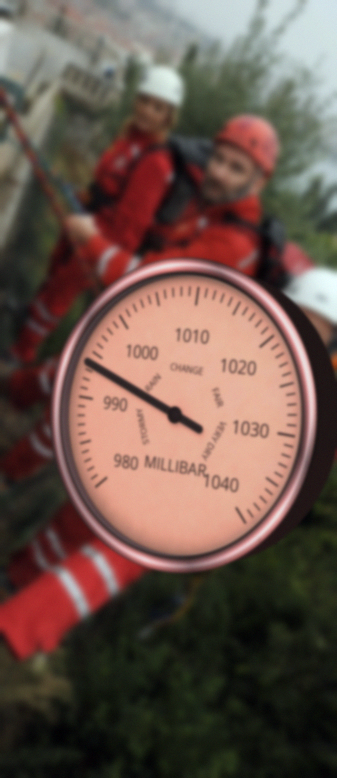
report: 994mbar
